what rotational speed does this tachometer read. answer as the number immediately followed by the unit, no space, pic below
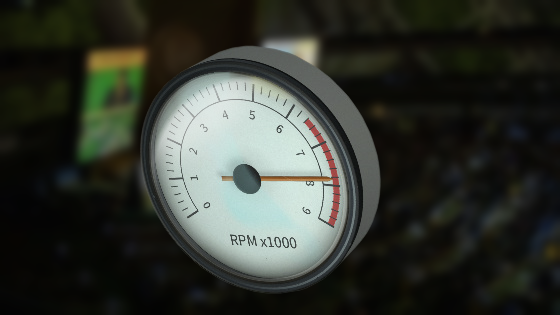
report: 7800rpm
